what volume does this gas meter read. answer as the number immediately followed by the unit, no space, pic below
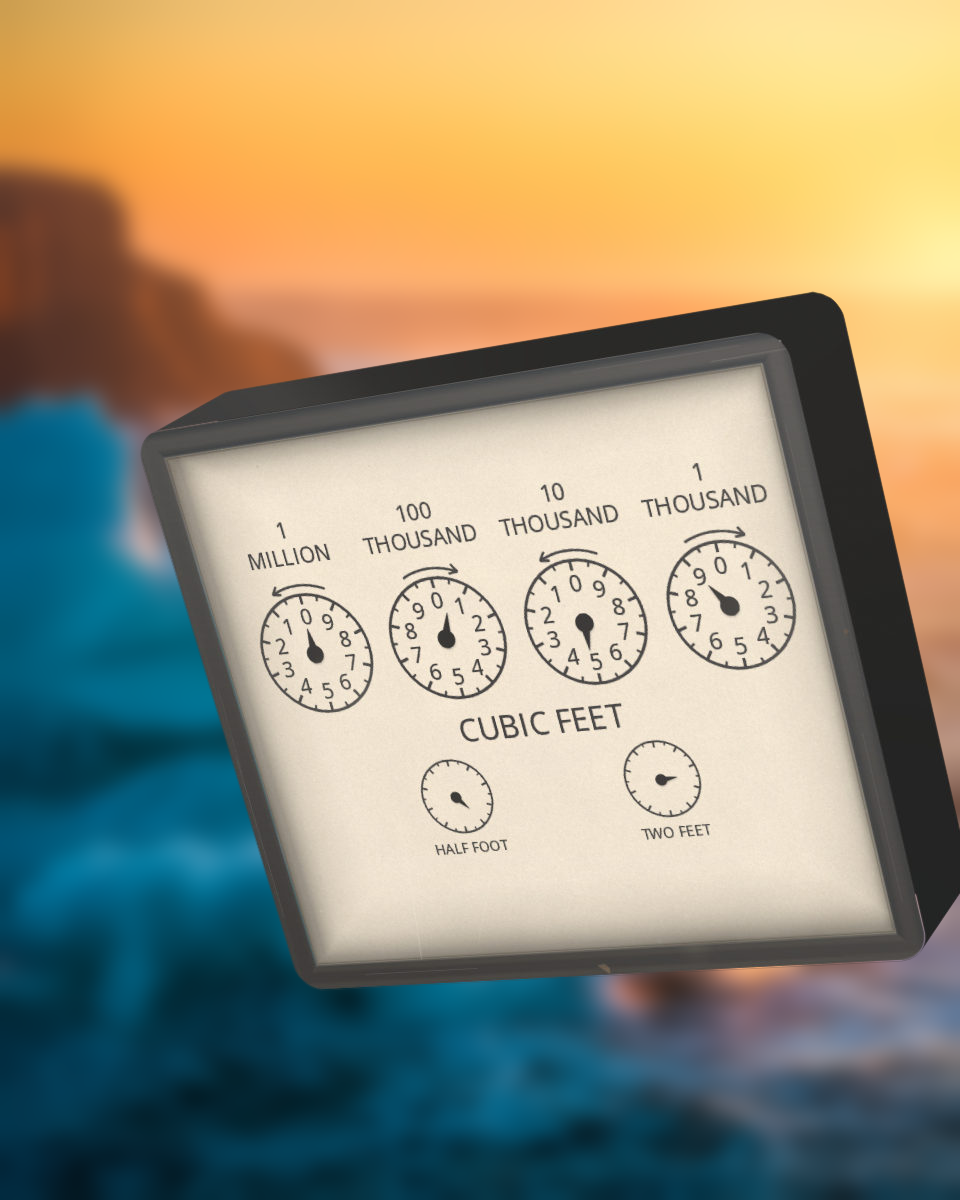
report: 4900ft³
